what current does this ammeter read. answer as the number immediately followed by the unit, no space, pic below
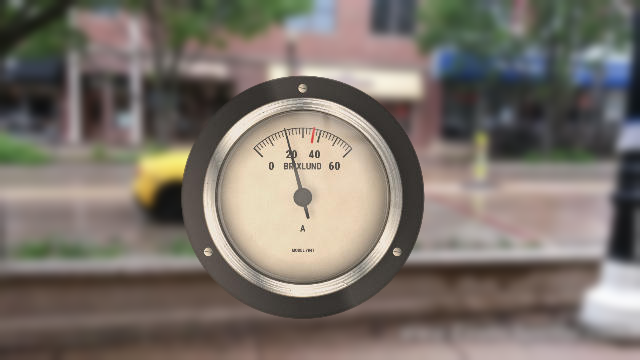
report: 20A
